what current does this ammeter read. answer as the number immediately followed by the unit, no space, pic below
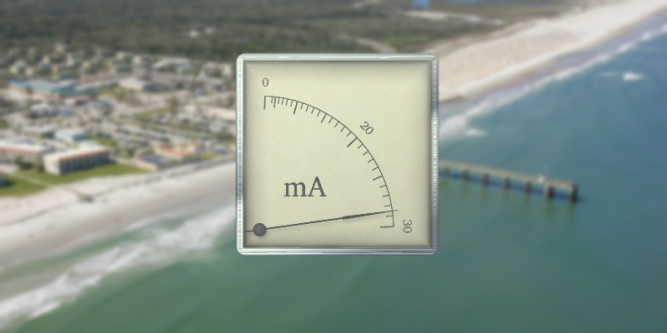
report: 28.5mA
